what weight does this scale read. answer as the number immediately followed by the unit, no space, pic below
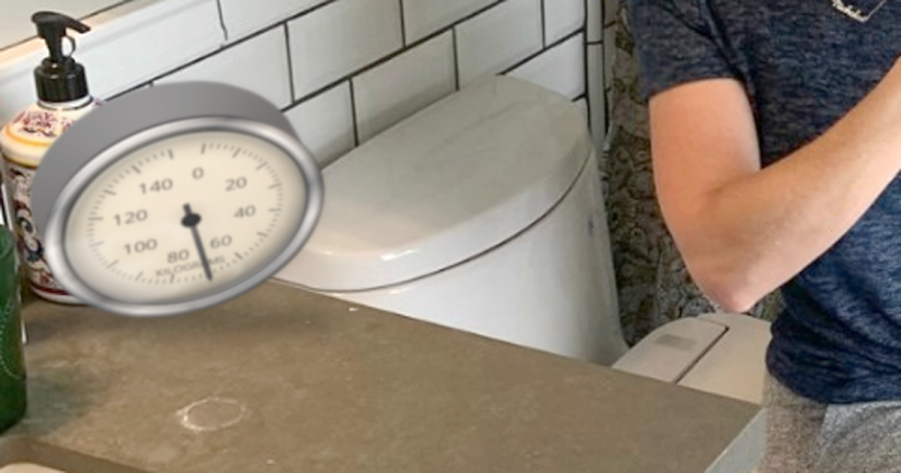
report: 70kg
